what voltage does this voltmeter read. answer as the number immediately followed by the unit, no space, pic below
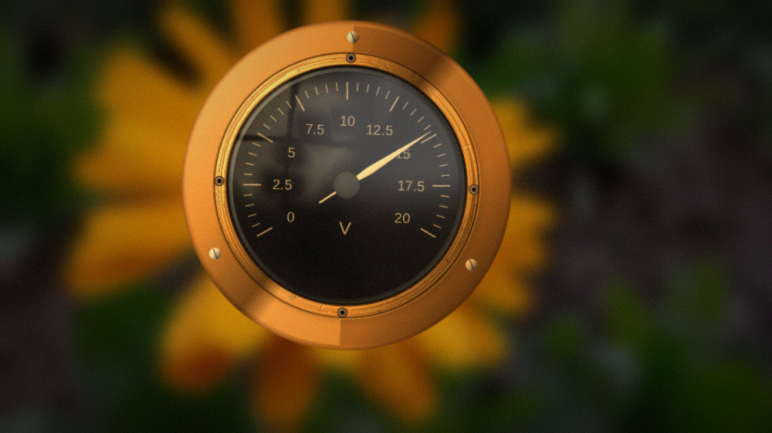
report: 14.75V
